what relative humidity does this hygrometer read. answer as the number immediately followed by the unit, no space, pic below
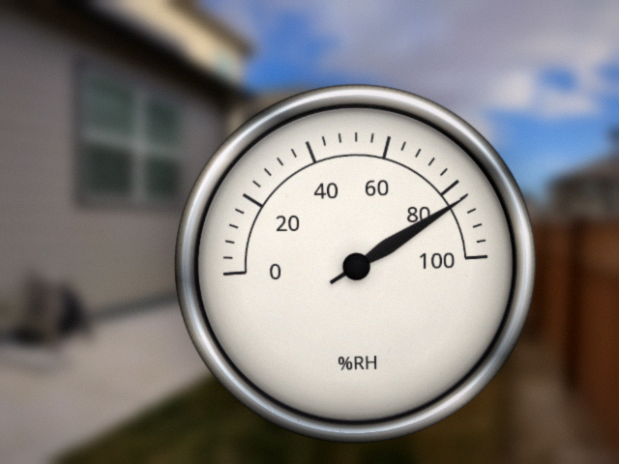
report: 84%
